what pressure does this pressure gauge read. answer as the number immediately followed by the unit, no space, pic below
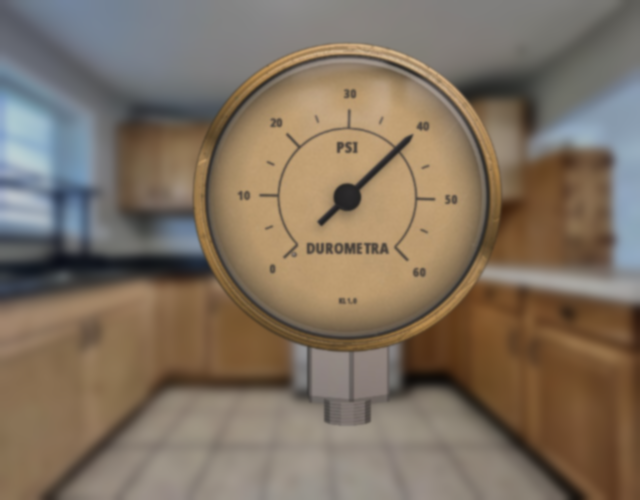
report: 40psi
